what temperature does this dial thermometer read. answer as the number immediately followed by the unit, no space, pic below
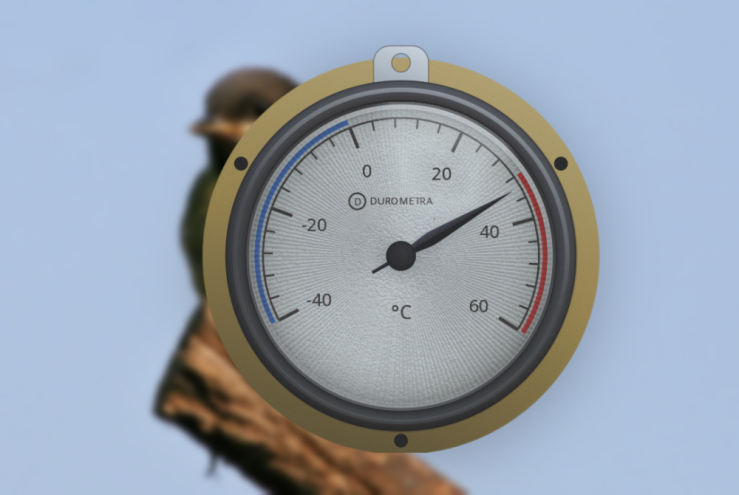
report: 34°C
